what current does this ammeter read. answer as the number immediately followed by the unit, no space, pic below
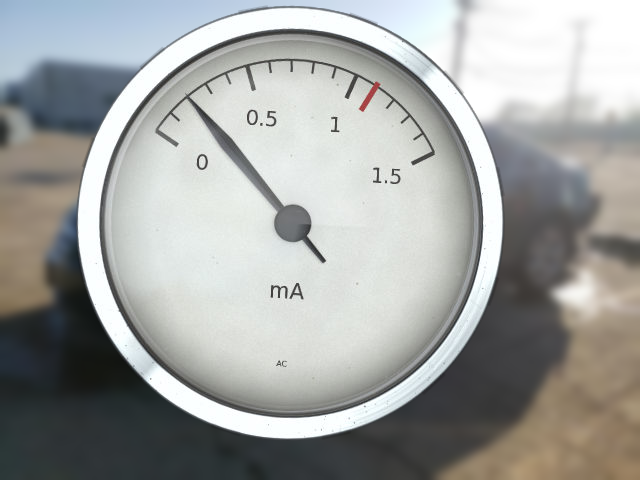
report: 0.2mA
